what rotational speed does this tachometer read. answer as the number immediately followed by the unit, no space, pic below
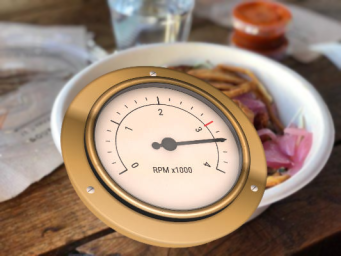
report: 3400rpm
